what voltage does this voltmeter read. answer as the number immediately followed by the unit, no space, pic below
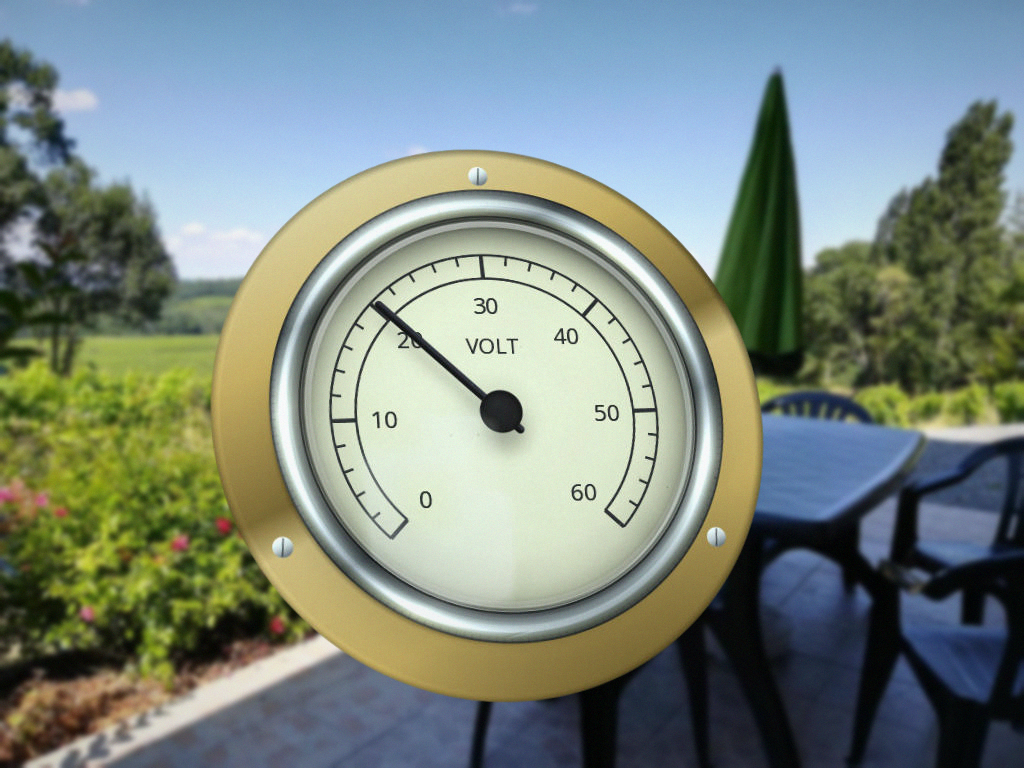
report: 20V
